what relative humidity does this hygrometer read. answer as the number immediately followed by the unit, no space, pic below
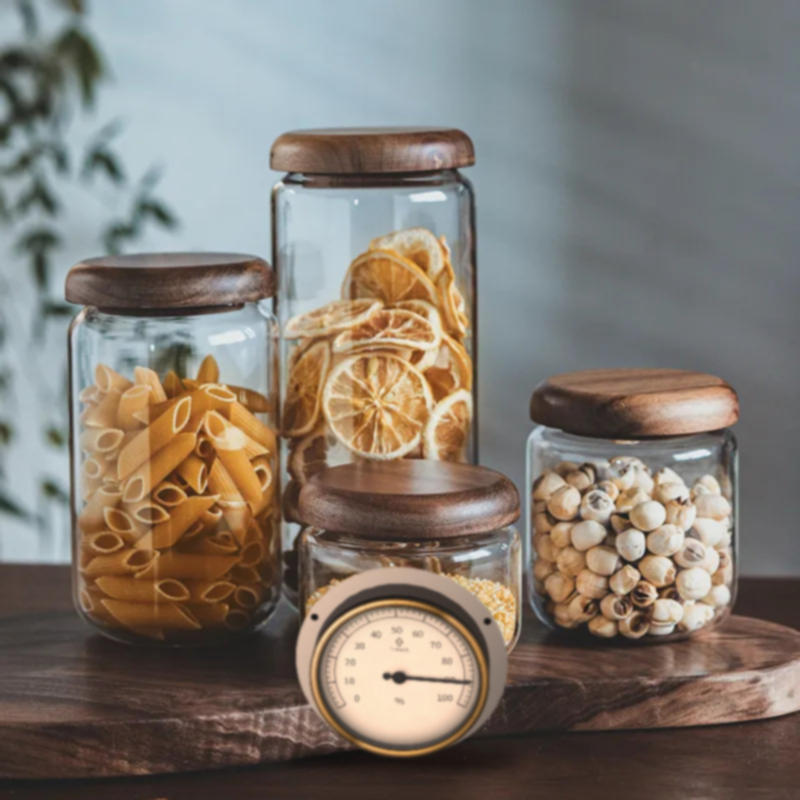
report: 90%
